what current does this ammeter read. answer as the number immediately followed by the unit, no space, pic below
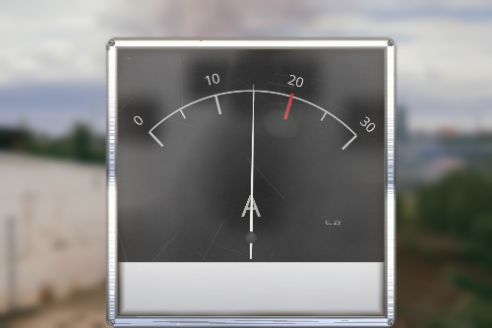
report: 15A
